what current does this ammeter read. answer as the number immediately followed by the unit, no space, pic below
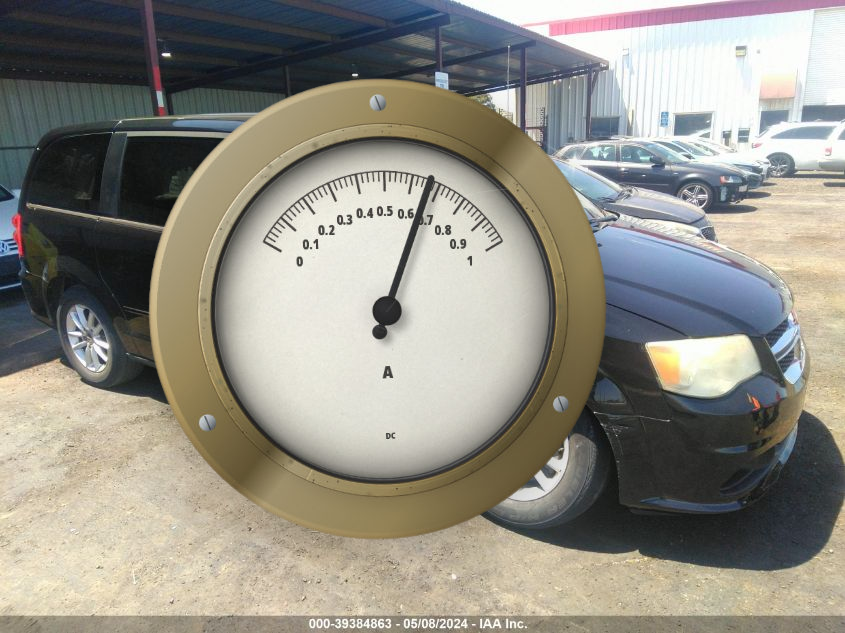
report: 0.66A
